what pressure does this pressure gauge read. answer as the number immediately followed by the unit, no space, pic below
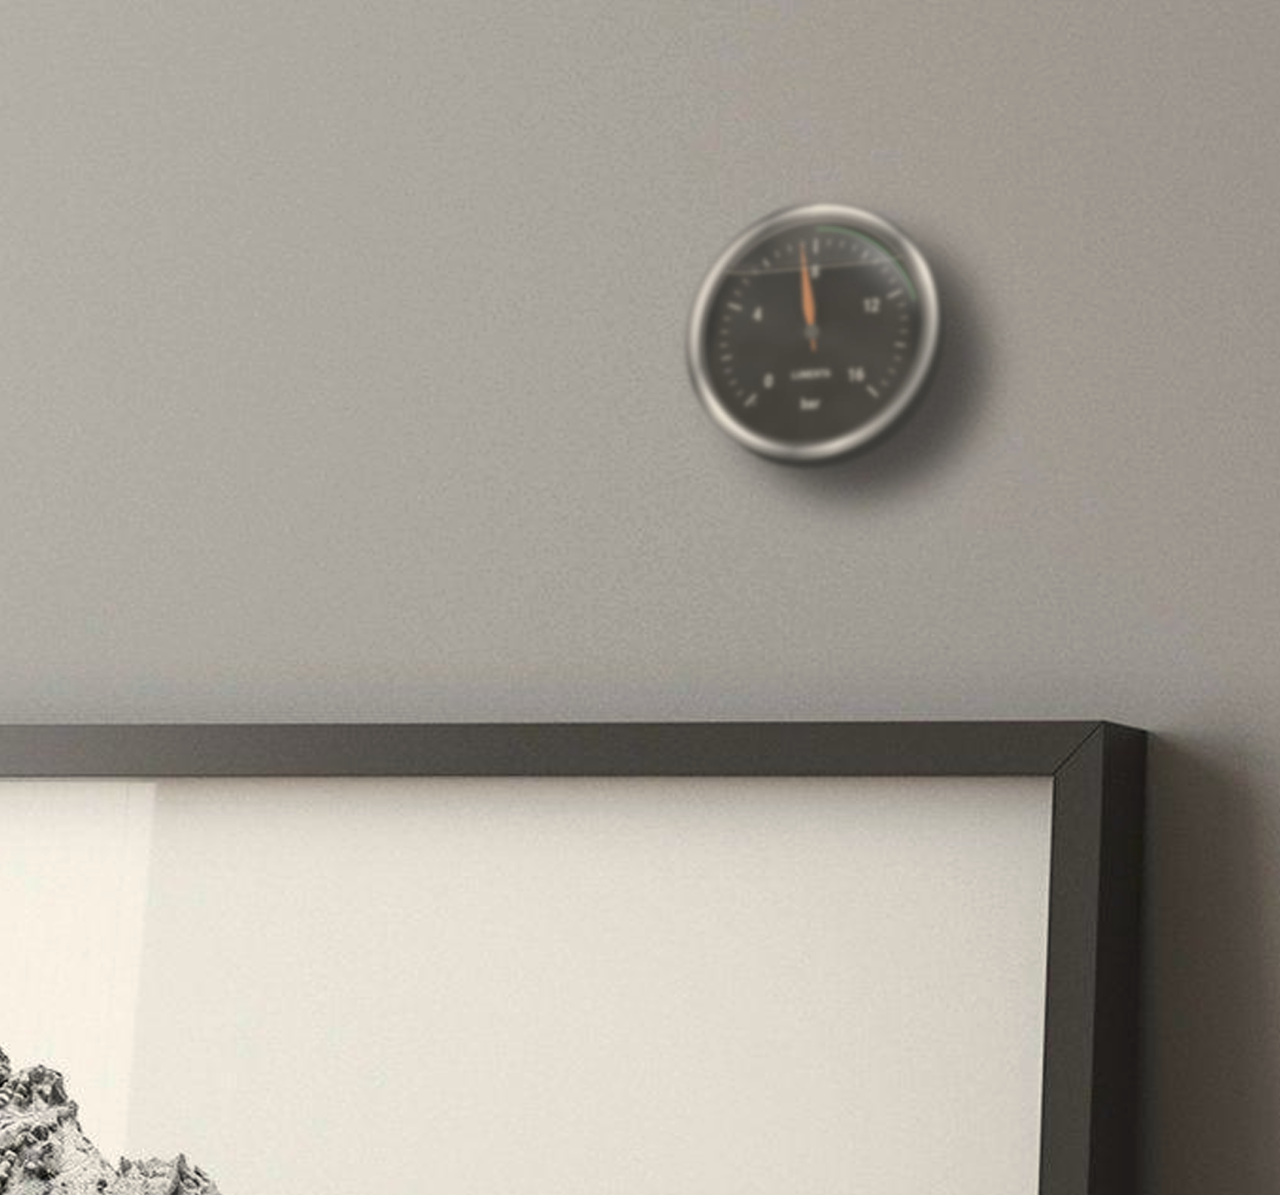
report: 7.5bar
